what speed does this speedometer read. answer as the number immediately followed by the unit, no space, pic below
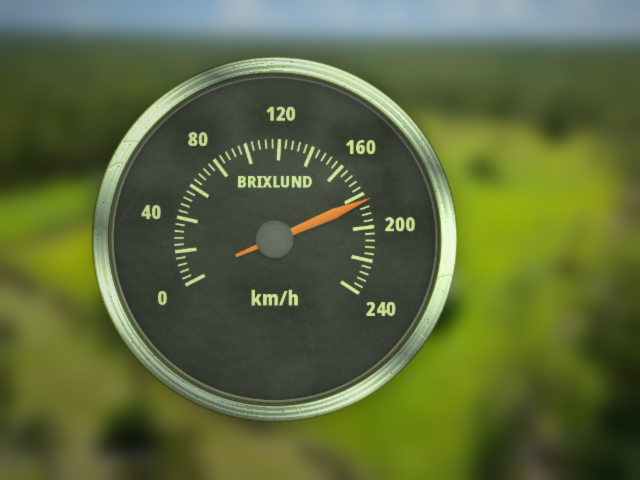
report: 184km/h
